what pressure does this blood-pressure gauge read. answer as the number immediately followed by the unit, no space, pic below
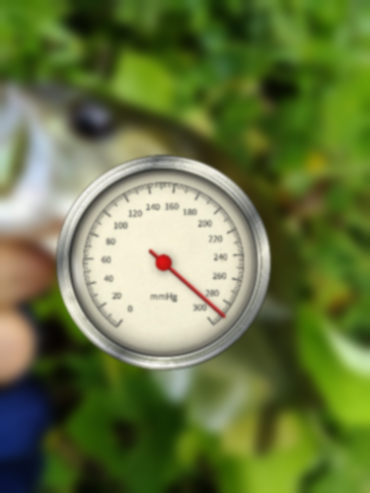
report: 290mmHg
